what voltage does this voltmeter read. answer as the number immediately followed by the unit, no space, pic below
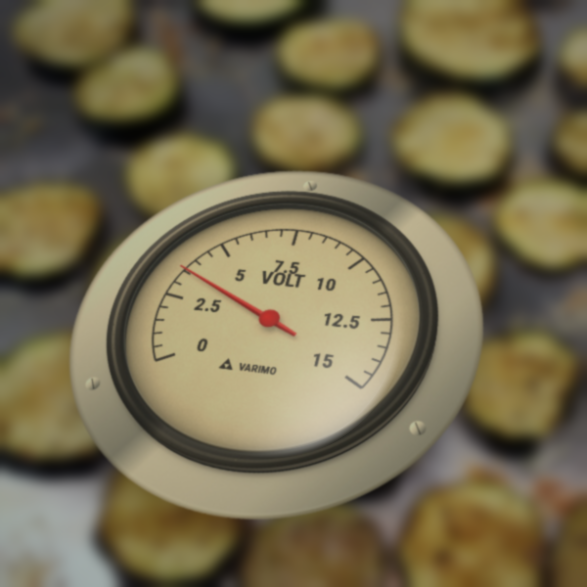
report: 3.5V
